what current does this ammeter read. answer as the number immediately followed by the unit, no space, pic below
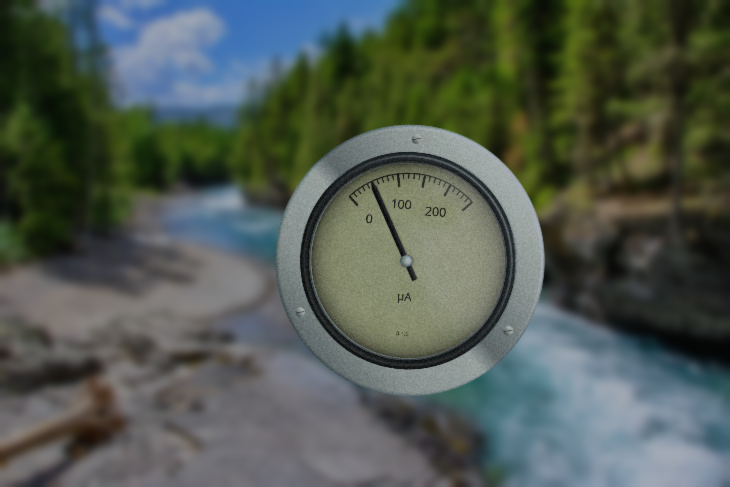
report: 50µA
